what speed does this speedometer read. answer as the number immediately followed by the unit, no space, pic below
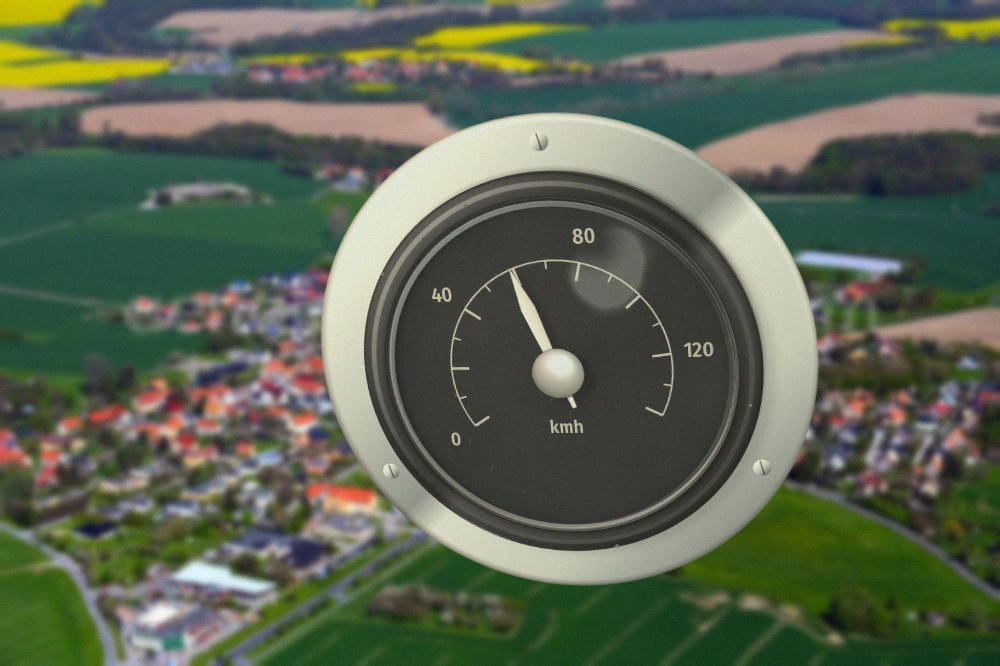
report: 60km/h
